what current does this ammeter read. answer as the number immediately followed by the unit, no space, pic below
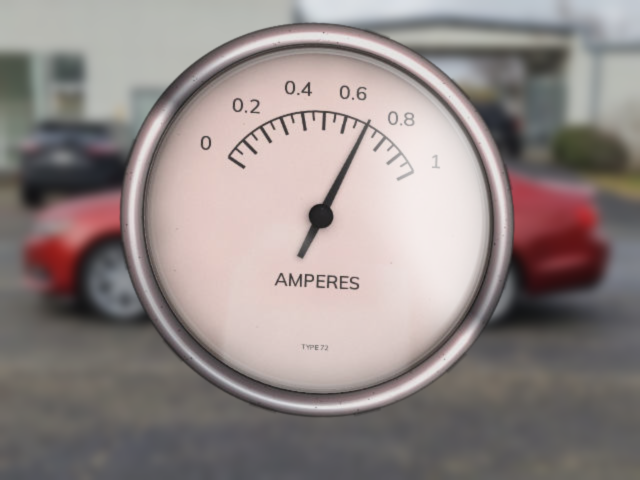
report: 0.7A
